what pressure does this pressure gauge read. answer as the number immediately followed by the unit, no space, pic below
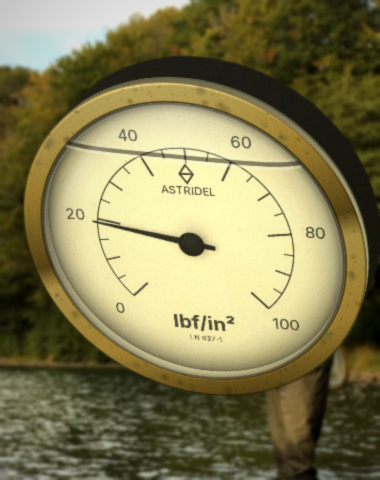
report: 20psi
